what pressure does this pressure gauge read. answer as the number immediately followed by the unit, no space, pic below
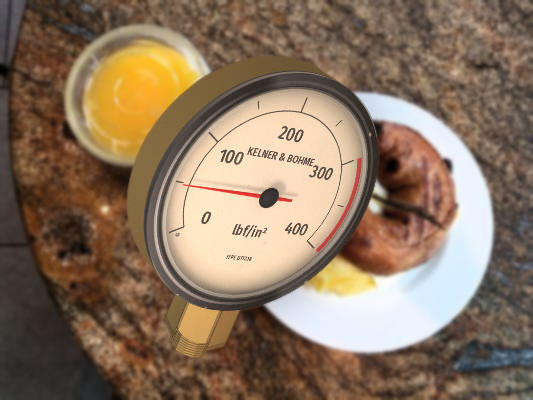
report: 50psi
